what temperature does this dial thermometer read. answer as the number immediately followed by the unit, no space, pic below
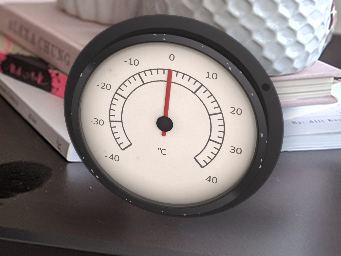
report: 0°C
